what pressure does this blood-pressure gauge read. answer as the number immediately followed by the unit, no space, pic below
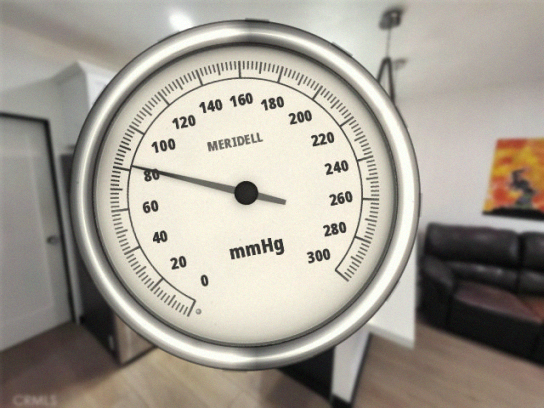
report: 82mmHg
